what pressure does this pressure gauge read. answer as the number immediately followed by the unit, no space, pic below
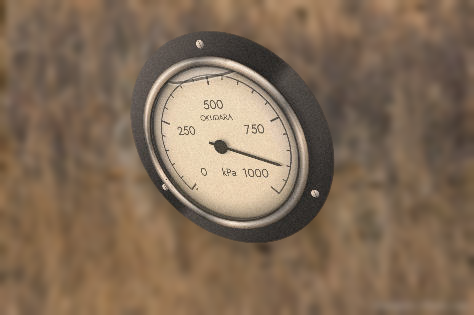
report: 900kPa
